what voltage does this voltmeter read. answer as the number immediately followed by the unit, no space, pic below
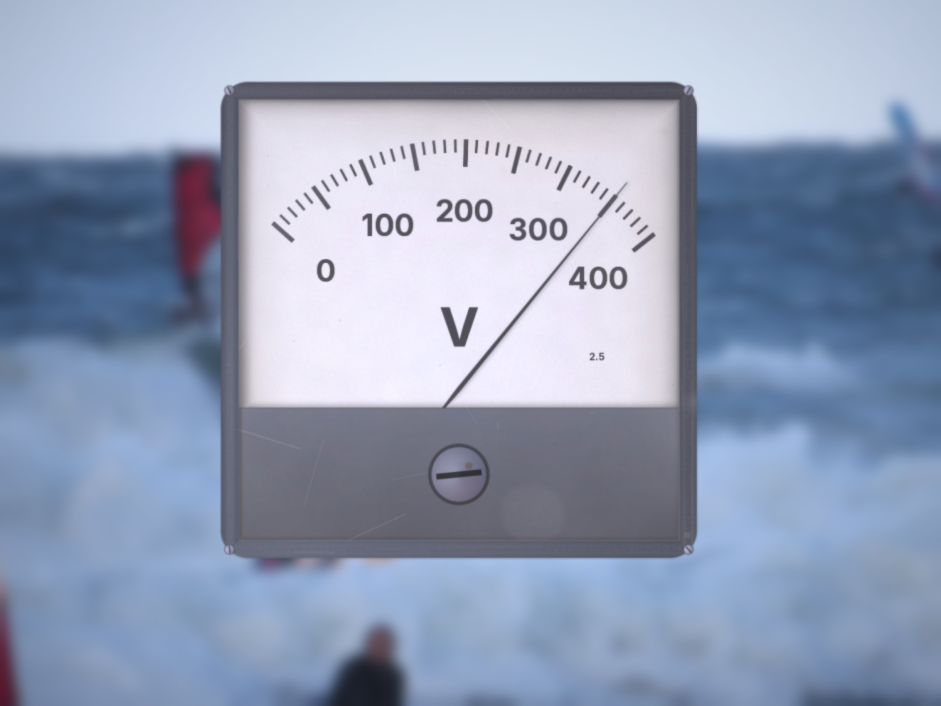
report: 350V
